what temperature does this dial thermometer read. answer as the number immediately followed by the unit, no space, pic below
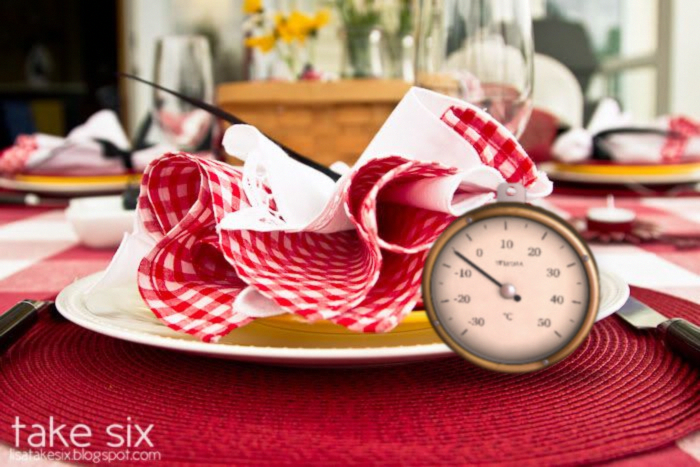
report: -5°C
